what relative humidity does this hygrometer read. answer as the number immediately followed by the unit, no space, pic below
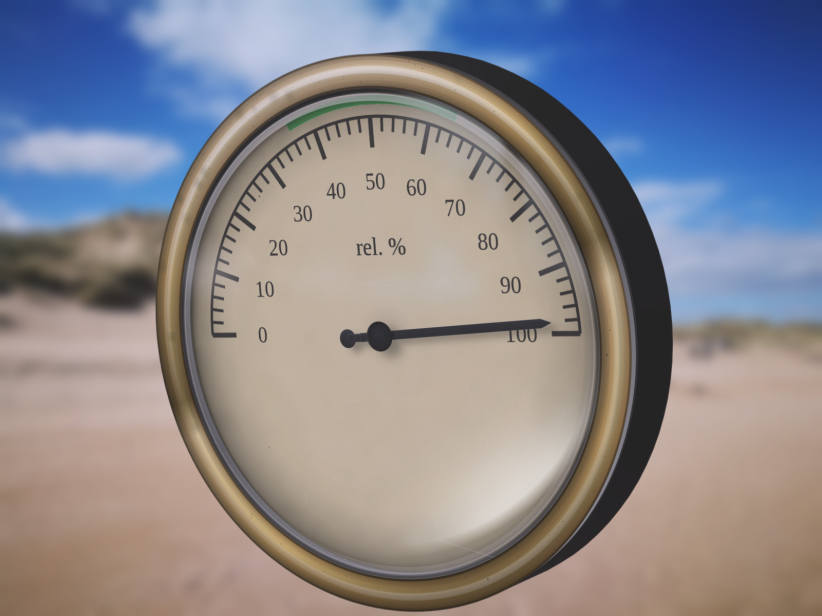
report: 98%
